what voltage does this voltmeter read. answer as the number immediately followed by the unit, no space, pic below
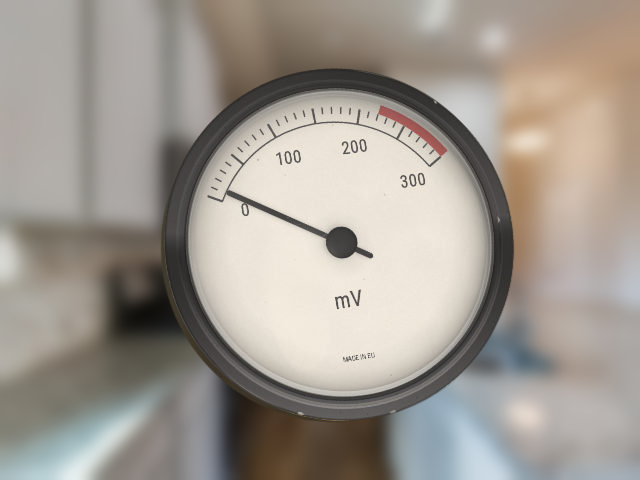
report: 10mV
